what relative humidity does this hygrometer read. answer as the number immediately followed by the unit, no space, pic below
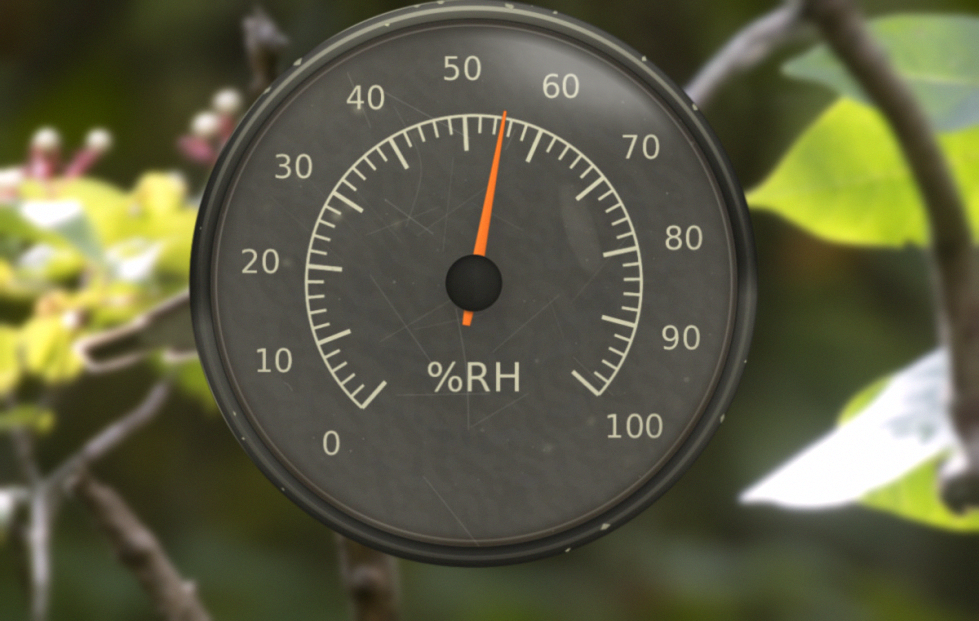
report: 55%
